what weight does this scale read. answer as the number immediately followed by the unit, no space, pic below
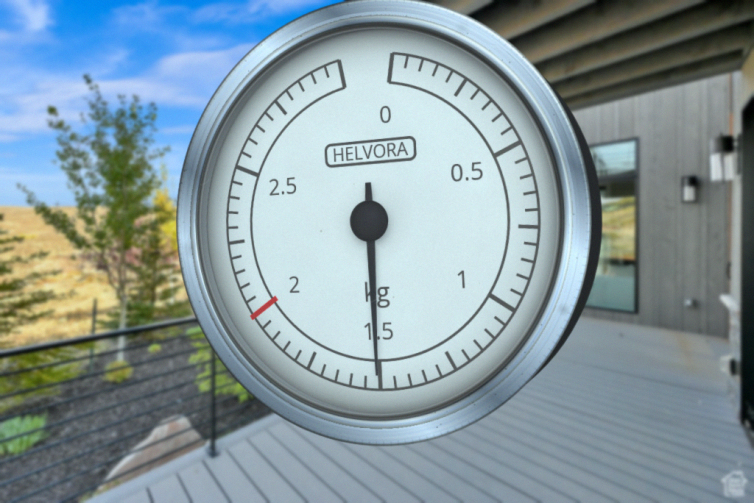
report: 1.5kg
